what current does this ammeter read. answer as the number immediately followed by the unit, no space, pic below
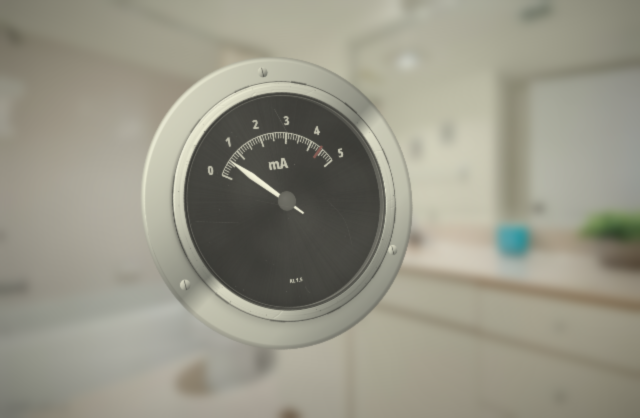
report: 0.5mA
